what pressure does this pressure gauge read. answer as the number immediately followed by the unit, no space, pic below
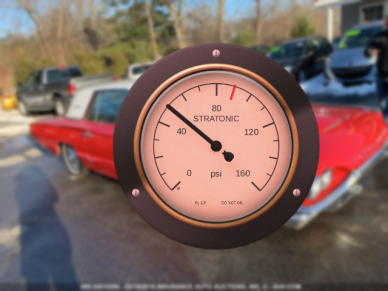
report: 50psi
